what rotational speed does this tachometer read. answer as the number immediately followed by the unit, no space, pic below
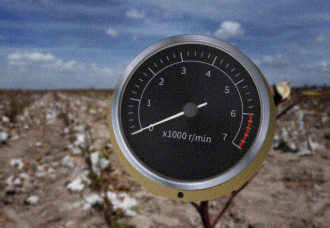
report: 0rpm
